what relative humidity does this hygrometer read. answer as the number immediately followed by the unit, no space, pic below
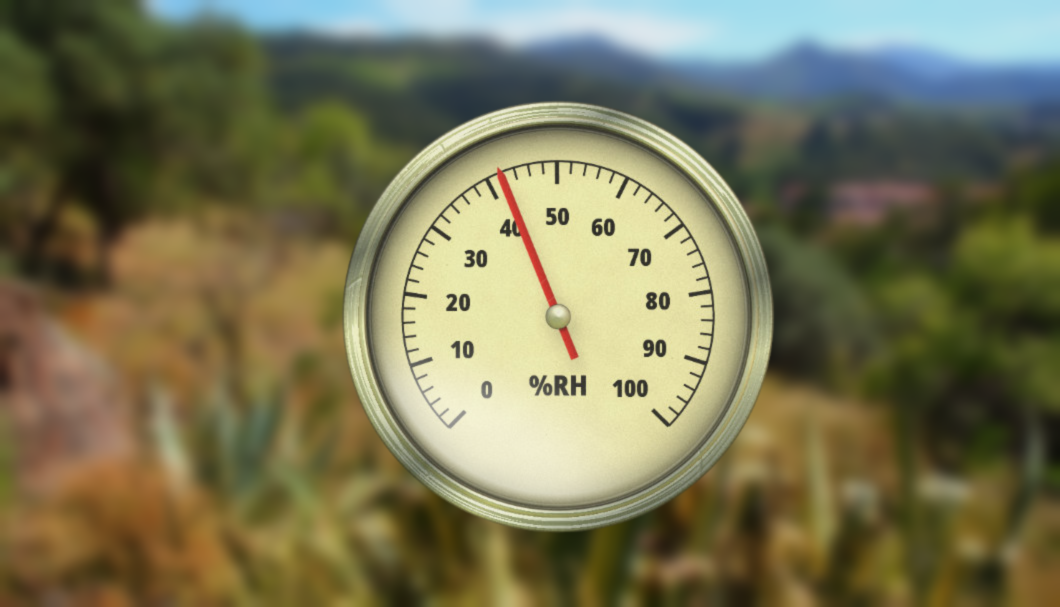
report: 42%
